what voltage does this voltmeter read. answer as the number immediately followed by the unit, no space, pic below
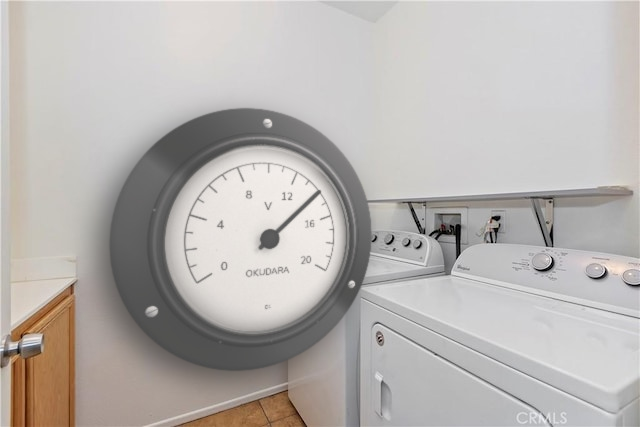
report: 14V
